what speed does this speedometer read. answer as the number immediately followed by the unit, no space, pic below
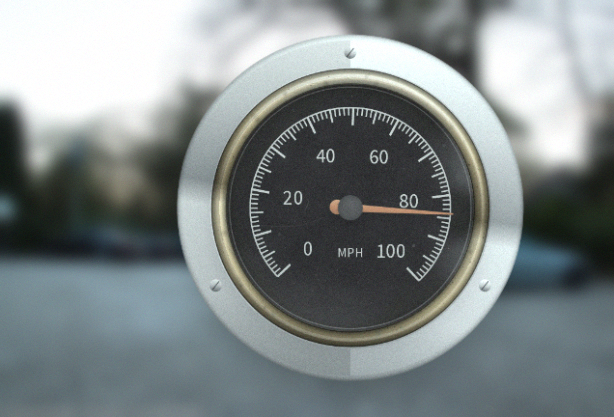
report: 84mph
